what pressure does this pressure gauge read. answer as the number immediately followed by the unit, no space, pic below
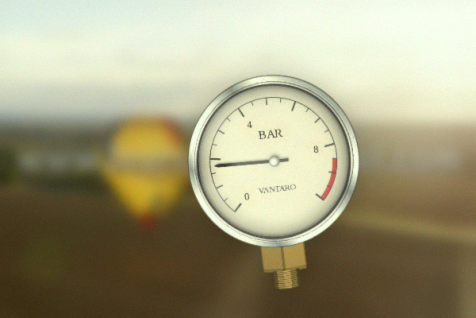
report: 1.75bar
